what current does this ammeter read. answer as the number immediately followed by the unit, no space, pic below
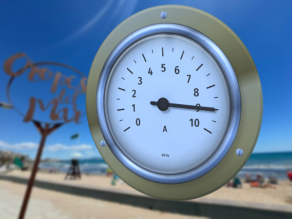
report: 9A
